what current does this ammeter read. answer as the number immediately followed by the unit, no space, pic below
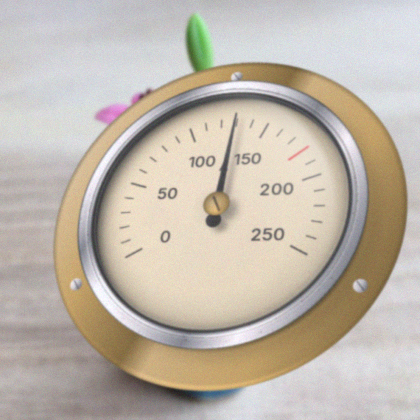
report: 130A
